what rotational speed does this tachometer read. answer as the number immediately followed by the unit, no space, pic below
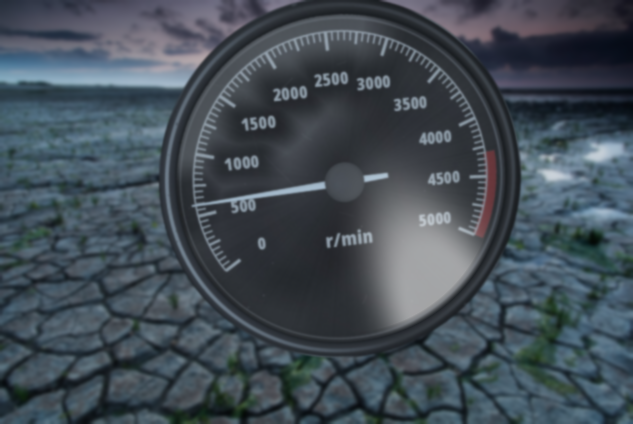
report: 600rpm
